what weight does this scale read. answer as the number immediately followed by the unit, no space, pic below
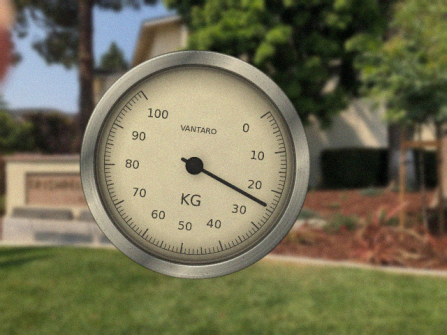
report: 24kg
